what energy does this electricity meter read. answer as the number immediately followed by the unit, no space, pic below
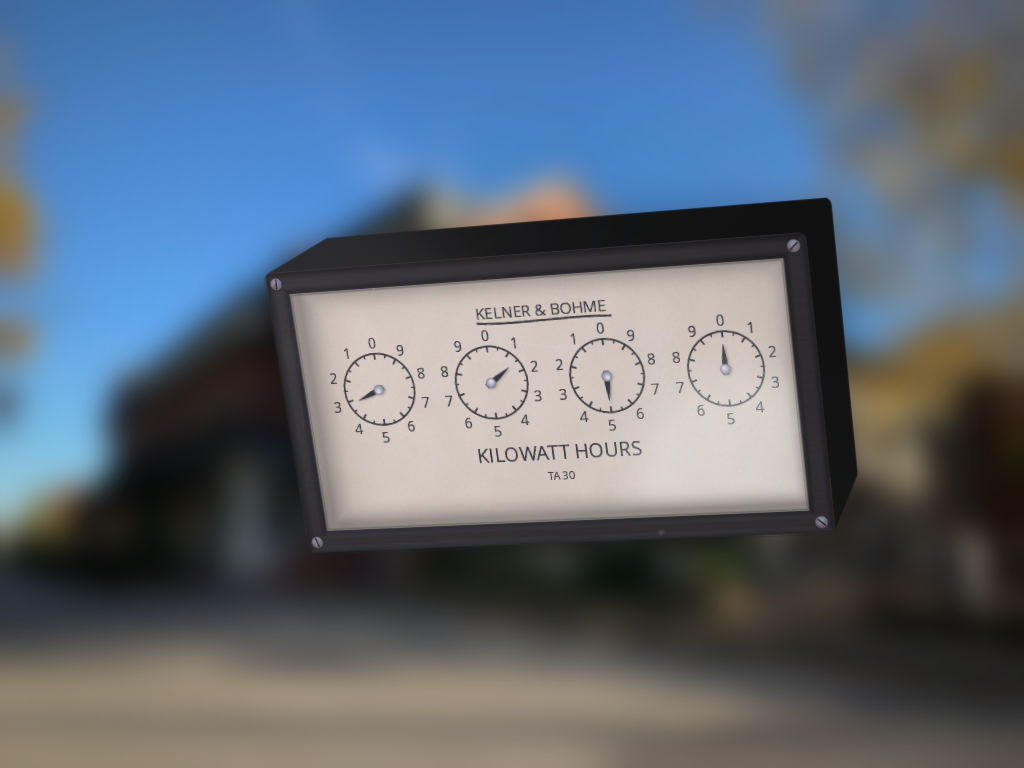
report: 3150kWh
